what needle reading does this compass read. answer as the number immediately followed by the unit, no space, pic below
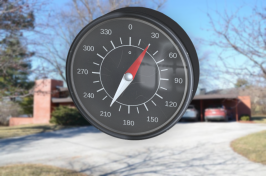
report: 30°
